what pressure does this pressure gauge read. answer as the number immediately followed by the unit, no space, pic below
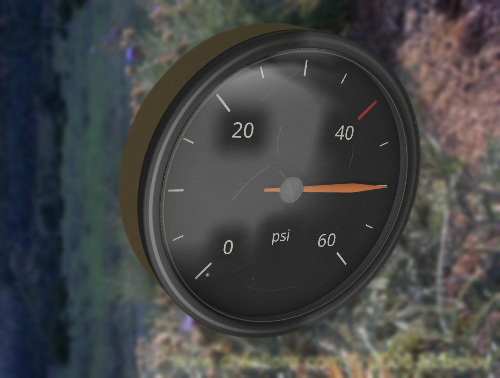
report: 50psi
